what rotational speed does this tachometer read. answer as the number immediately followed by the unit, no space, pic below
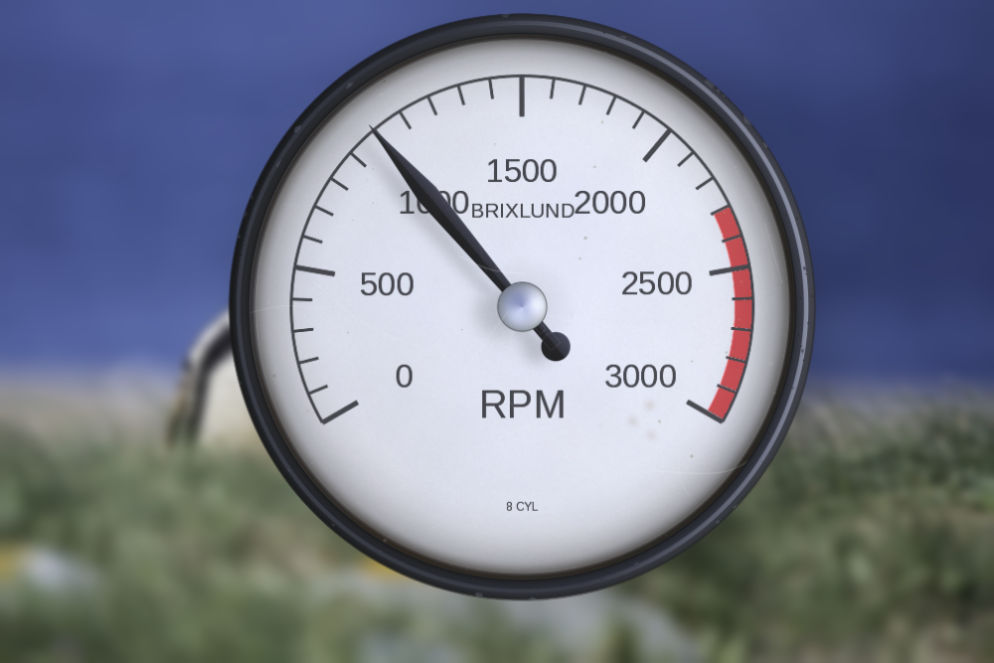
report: 1000rpm
